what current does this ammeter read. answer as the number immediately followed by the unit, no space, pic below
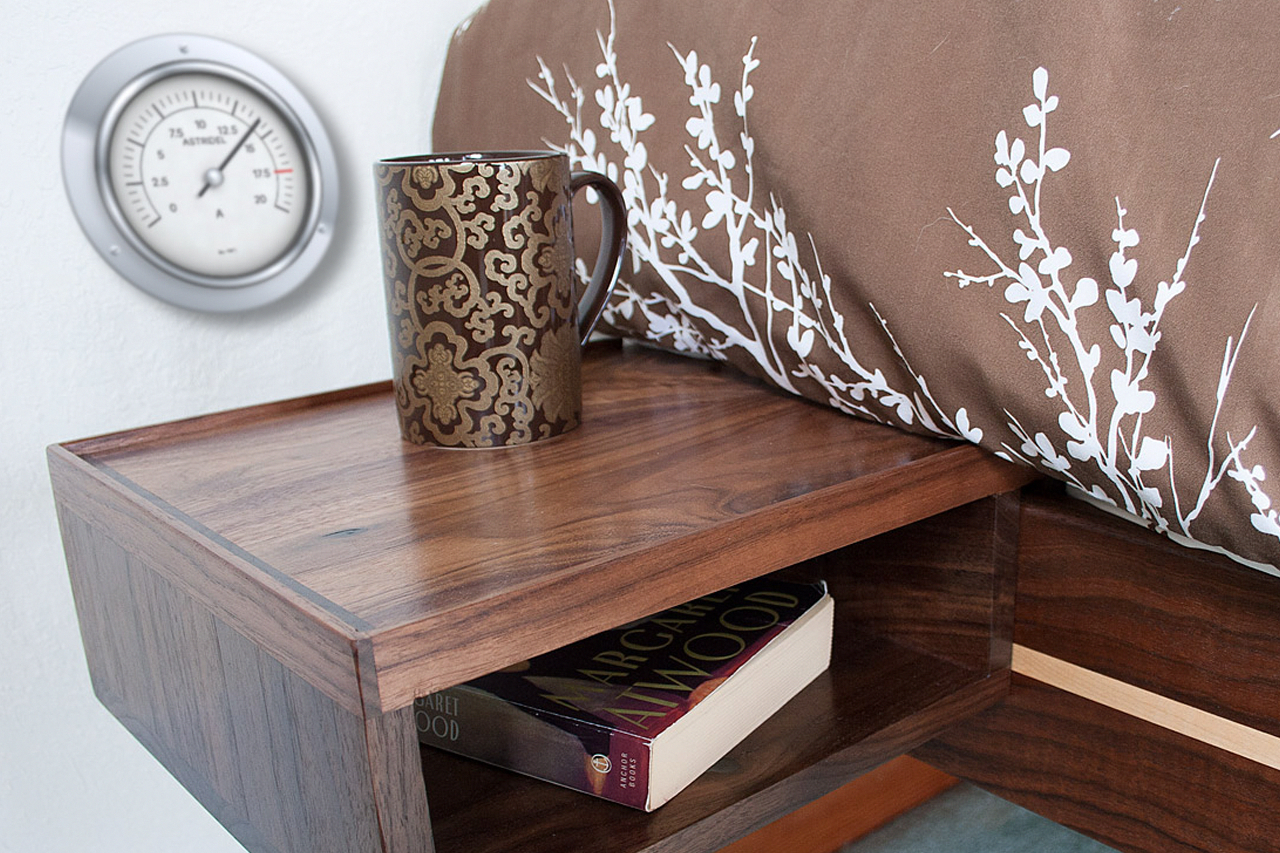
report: 14A
